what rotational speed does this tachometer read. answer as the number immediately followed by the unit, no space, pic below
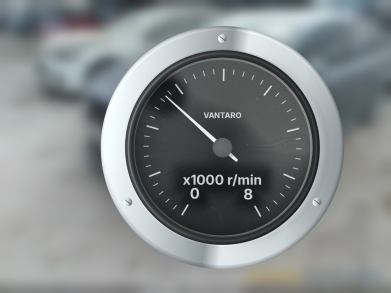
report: 2700rpm
